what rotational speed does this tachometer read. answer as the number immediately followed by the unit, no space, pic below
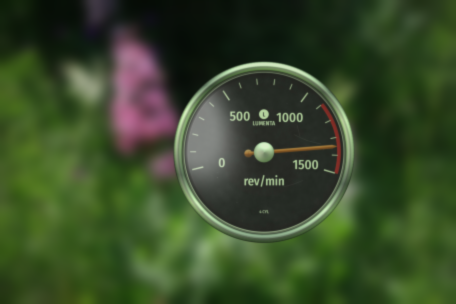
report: 1350rpm
